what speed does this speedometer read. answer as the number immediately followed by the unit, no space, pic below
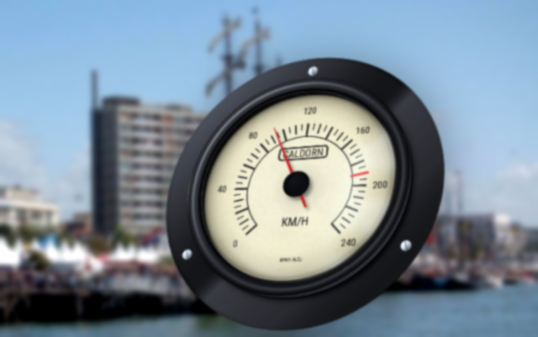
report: 95km/h
